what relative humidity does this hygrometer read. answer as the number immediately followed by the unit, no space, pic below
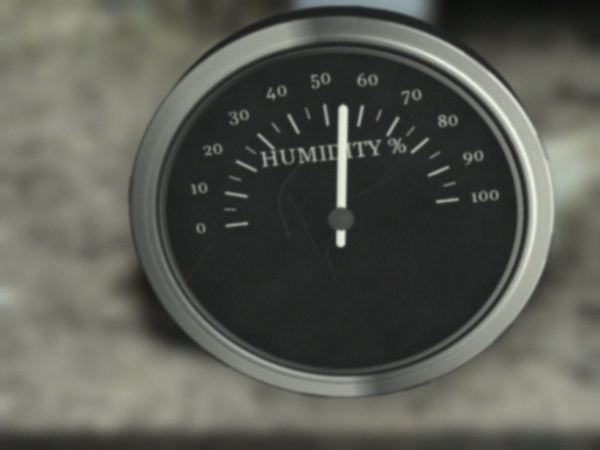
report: 55%
